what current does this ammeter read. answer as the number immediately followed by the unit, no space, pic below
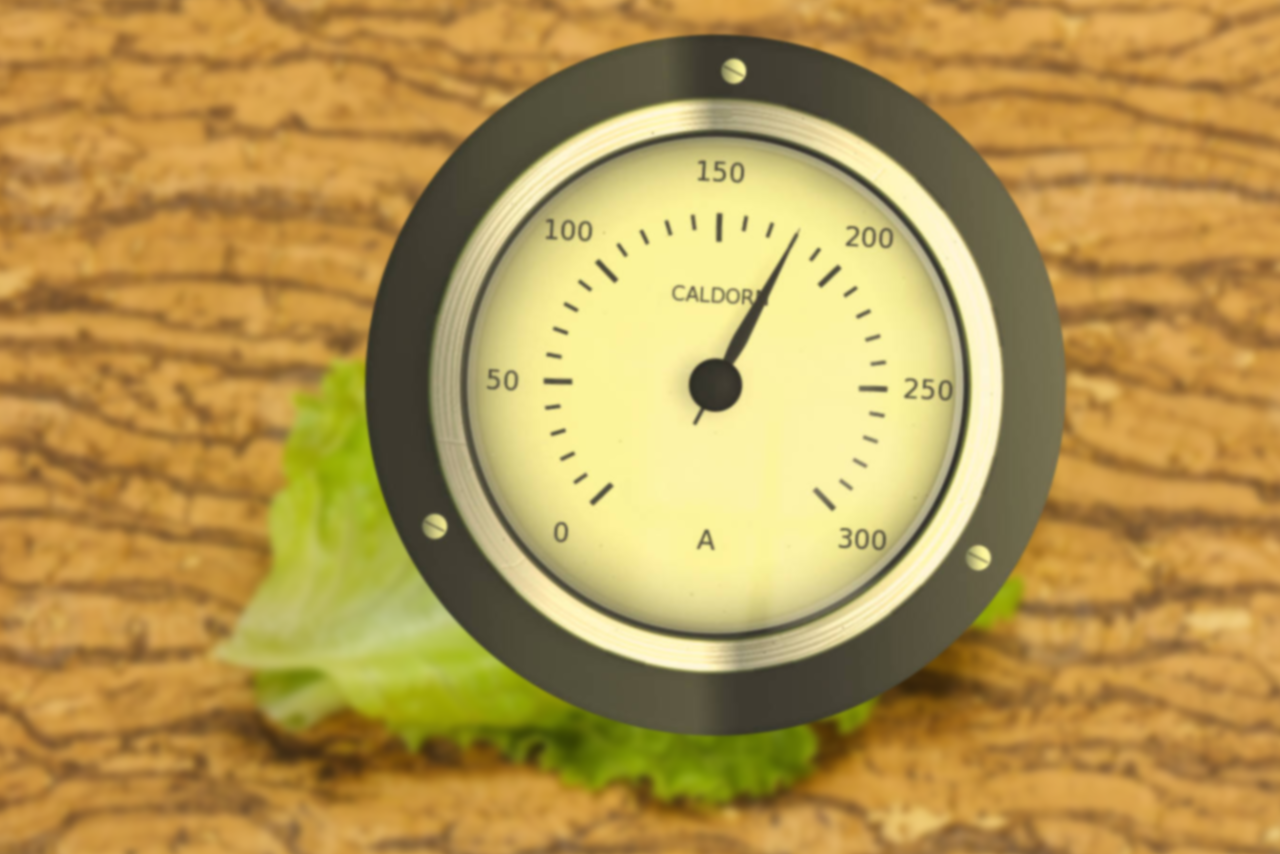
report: 180A
